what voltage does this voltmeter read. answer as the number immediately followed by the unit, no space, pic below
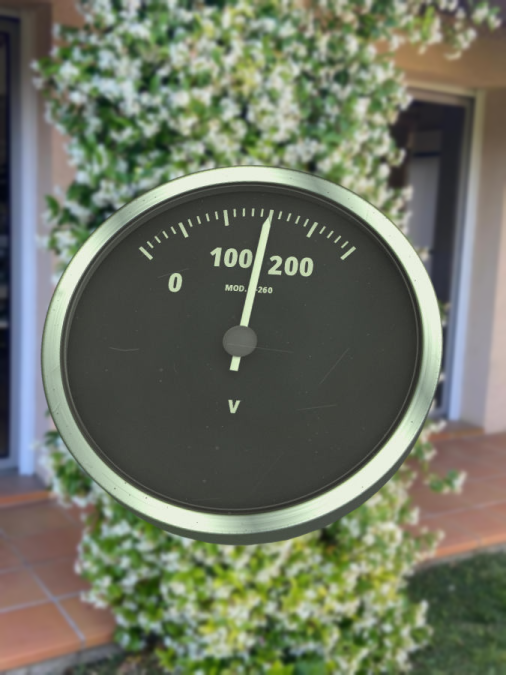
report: 150V
